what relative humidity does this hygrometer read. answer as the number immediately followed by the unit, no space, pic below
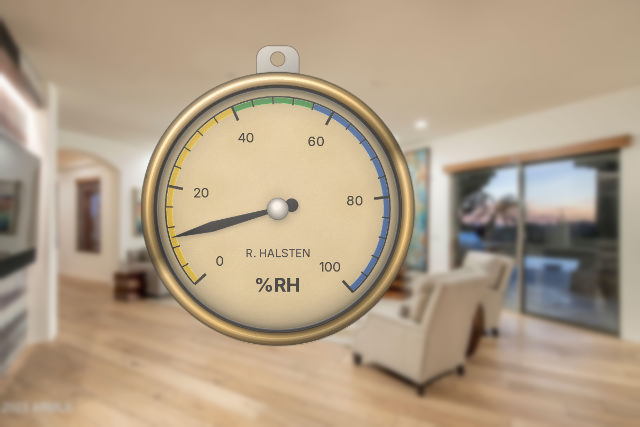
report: 10%
